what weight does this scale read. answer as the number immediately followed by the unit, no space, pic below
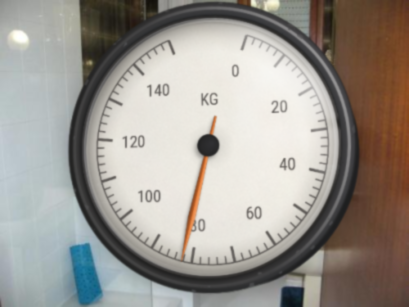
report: 82kg
